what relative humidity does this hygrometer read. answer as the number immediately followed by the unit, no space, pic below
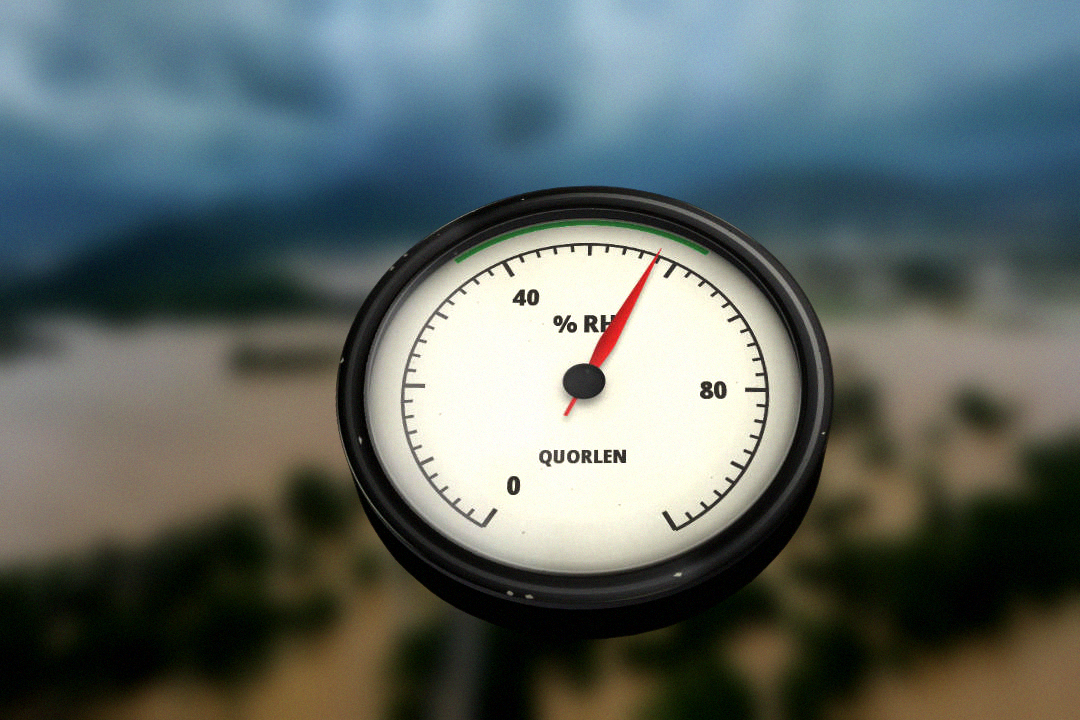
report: 58%
